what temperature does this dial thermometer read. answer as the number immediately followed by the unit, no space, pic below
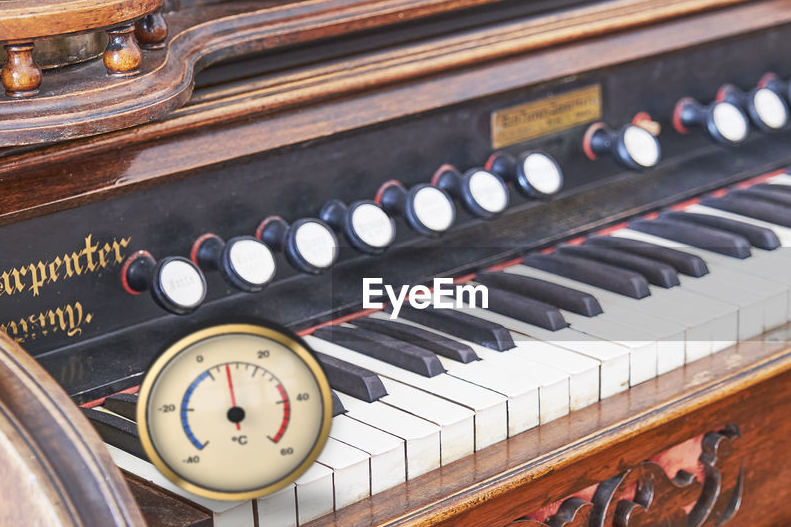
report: 8°C
